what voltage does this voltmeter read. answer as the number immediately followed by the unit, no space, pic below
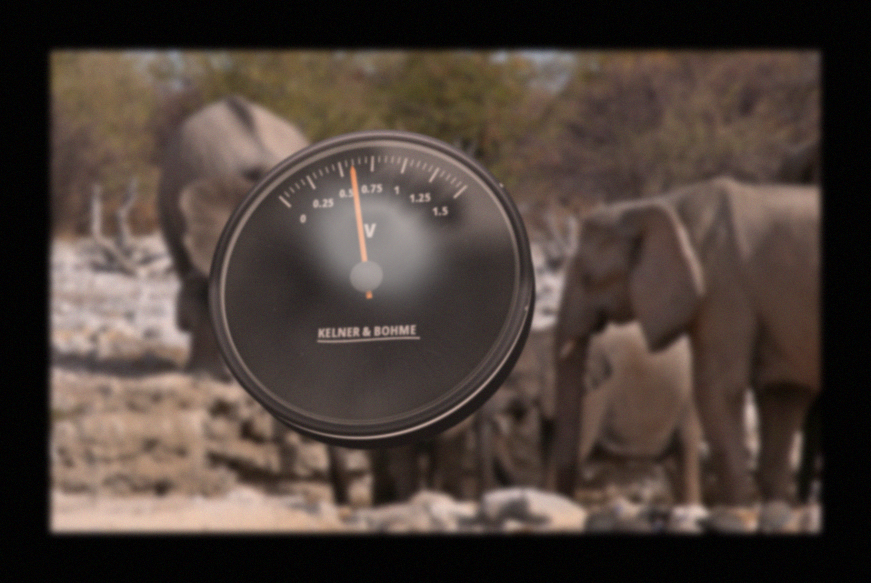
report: 0.6V
